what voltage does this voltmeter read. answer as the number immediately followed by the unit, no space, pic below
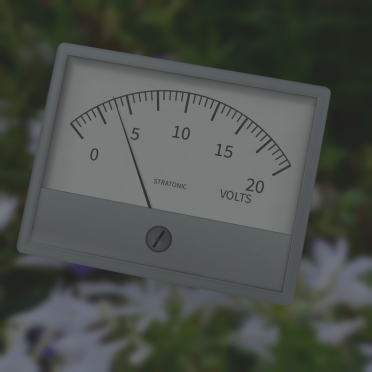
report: 4V
